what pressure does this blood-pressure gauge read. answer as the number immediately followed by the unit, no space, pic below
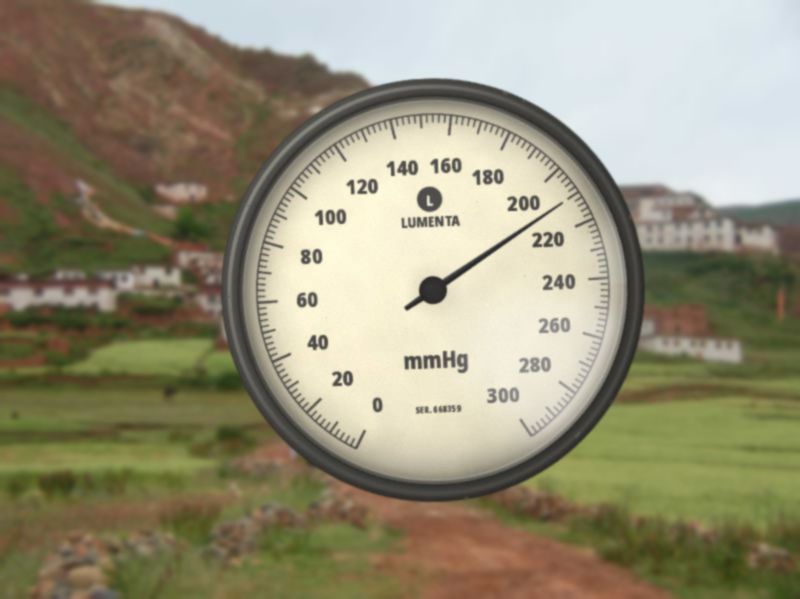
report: 210mmHg
